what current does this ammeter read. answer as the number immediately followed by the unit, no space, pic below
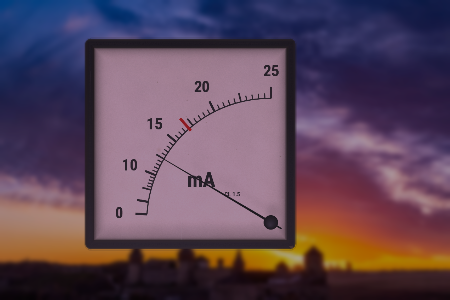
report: 12.5mA
